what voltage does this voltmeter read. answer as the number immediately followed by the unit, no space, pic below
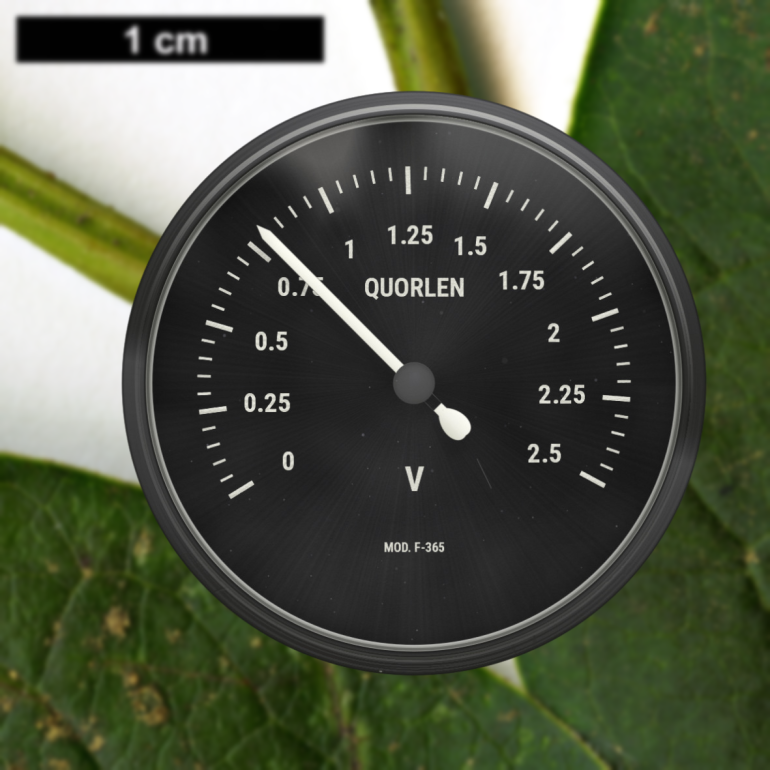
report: 0.8V
